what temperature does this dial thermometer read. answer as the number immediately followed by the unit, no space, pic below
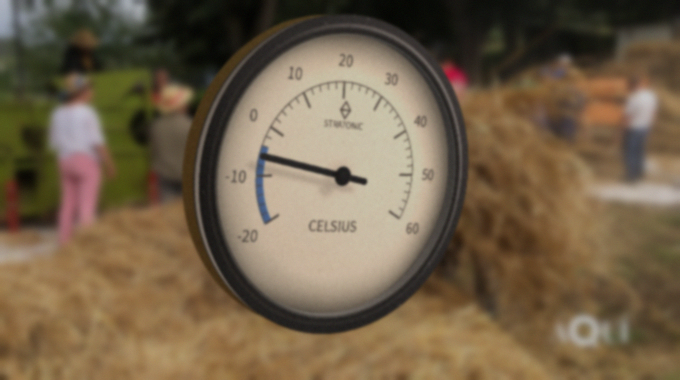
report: -6°C
